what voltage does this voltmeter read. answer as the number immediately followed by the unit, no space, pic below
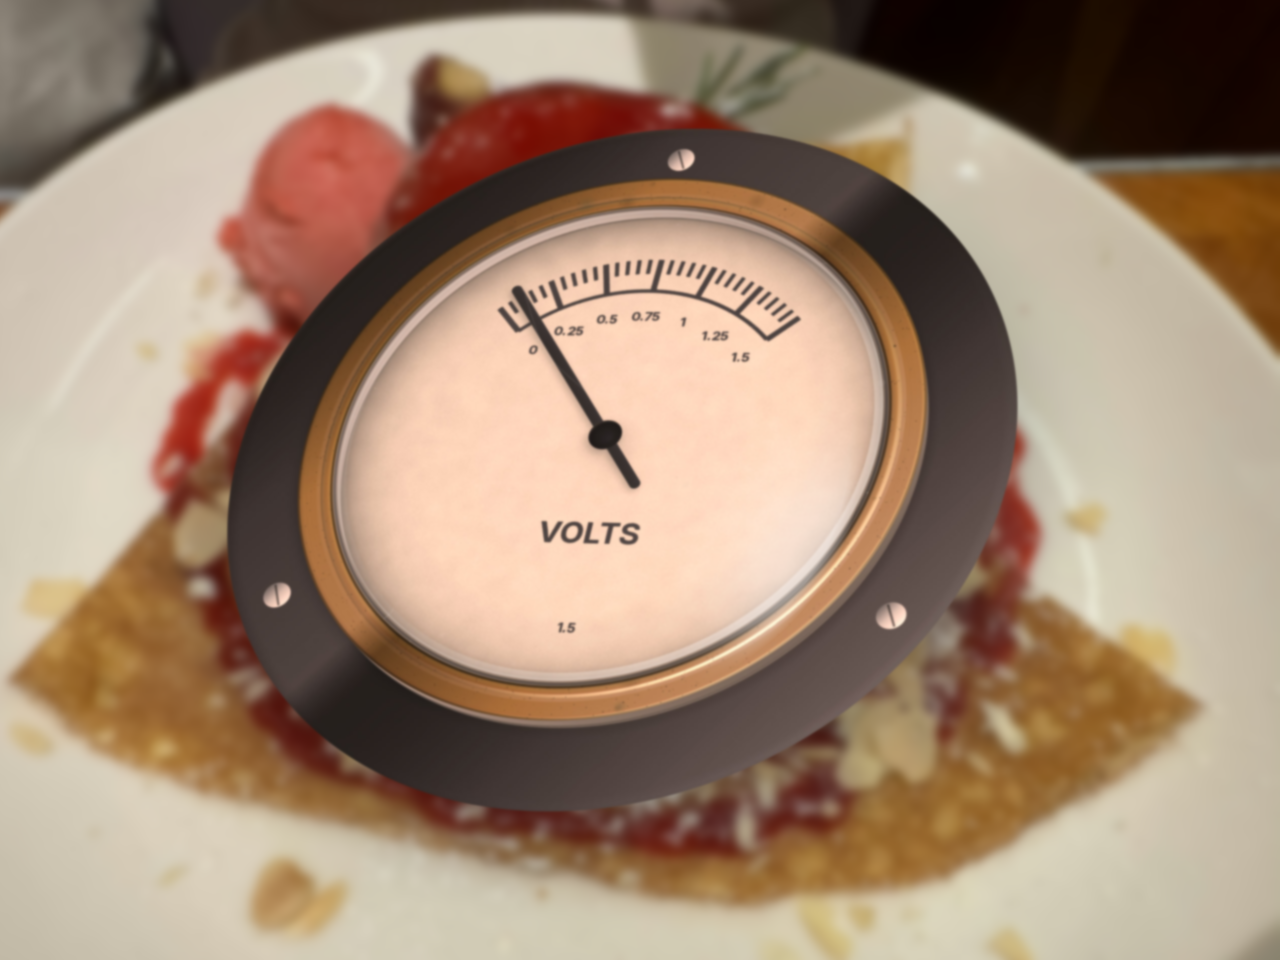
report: 0.1V
